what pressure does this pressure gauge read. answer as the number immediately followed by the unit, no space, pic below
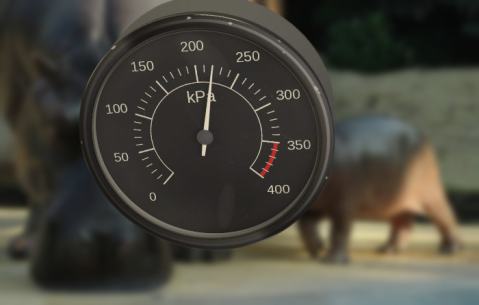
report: 220kPa
